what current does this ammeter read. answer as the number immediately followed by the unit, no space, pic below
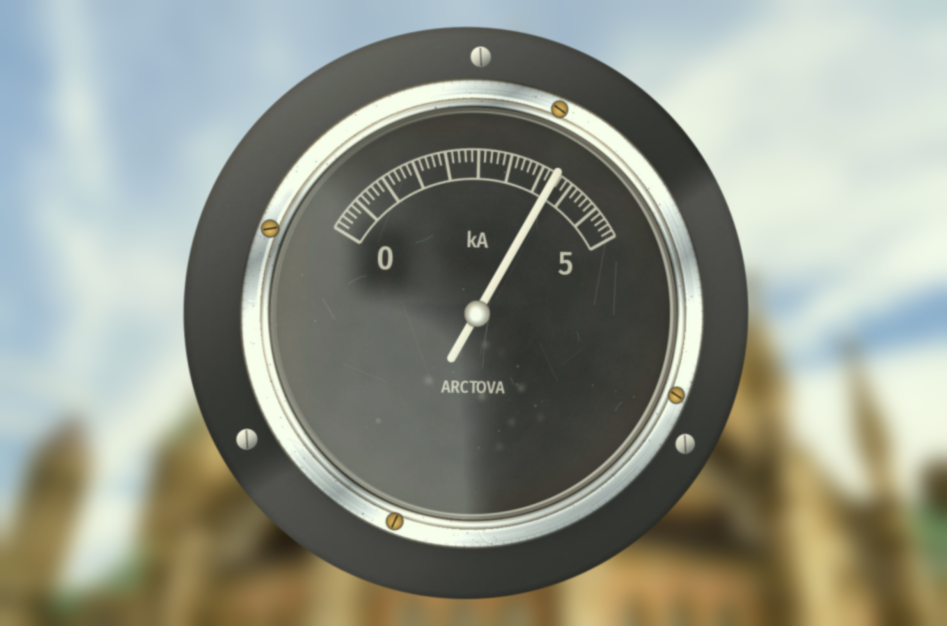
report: 3.7kA
